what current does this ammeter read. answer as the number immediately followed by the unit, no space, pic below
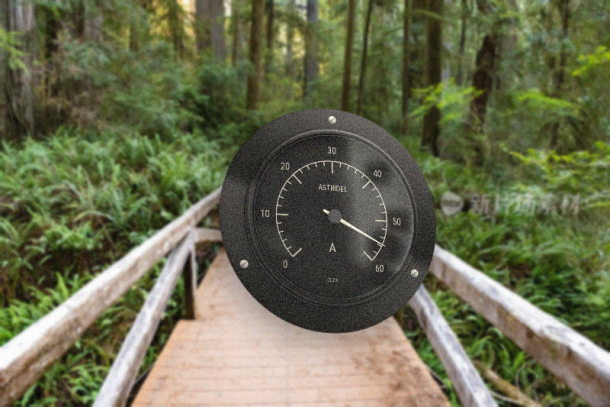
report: 56A
